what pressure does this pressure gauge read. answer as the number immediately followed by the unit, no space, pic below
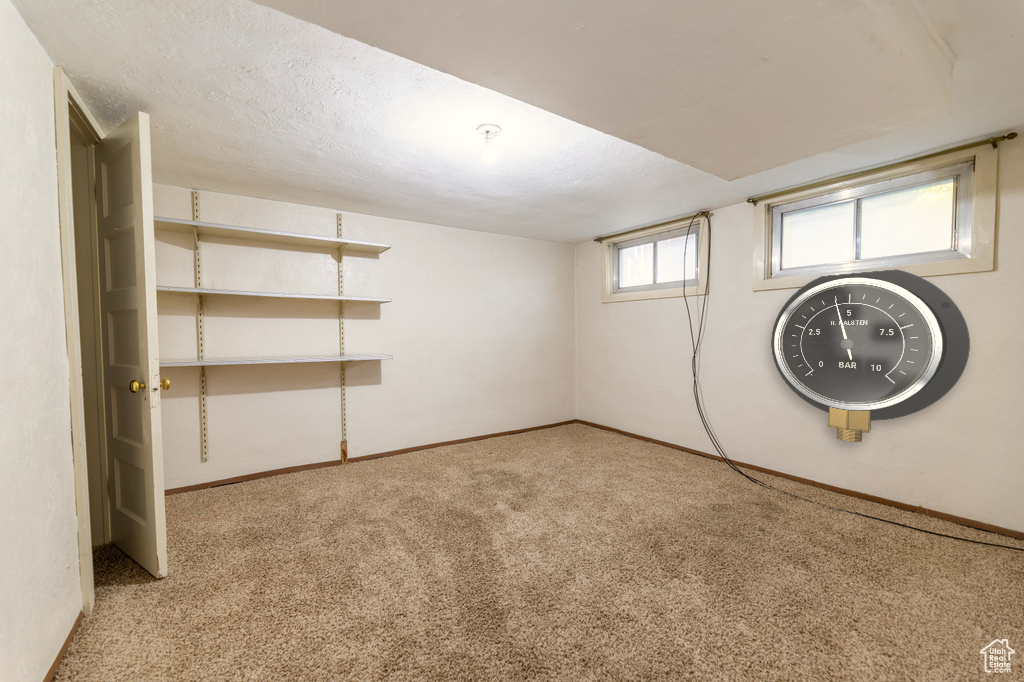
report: 4.5bar
